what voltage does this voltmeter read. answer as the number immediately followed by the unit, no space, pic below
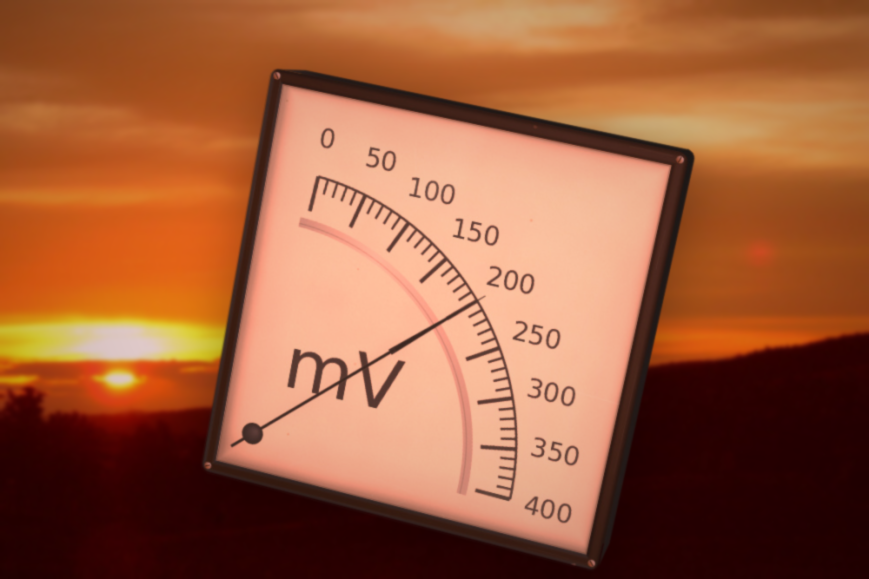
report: 200mV
